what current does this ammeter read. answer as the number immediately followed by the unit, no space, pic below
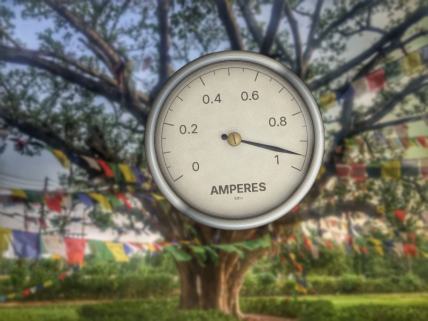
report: 0.95A
